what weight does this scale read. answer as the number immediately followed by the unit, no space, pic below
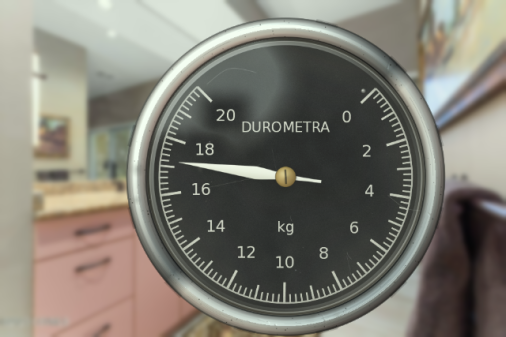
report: 17.2kg
